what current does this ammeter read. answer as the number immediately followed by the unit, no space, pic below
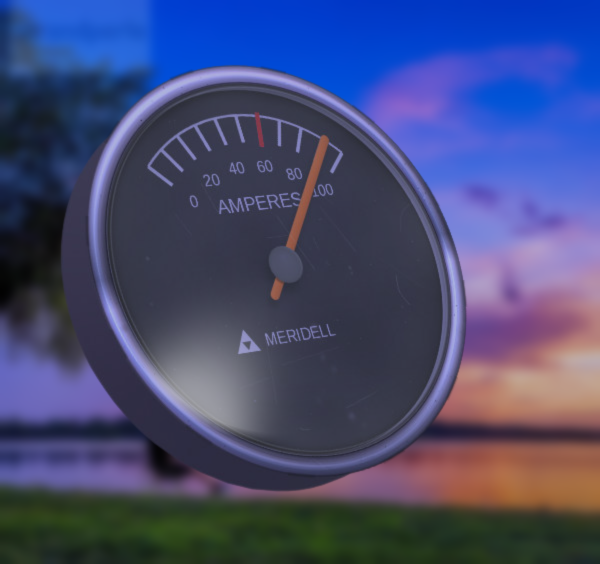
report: 90A
